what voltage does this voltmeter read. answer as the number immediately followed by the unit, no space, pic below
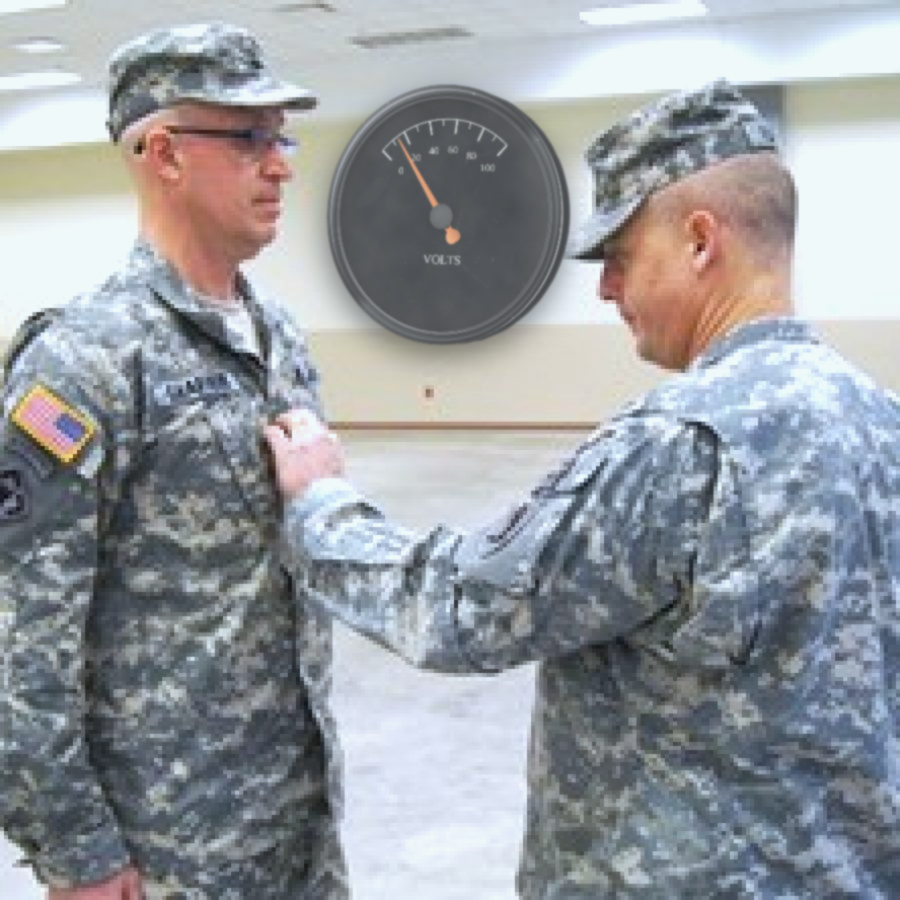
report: 15V
